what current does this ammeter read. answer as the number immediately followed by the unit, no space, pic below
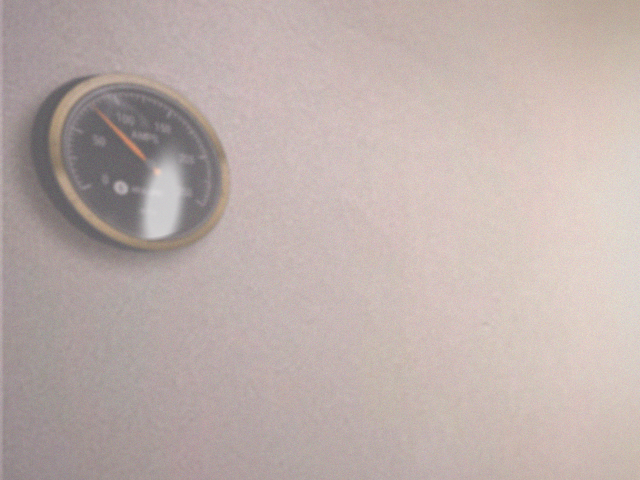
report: 75A
